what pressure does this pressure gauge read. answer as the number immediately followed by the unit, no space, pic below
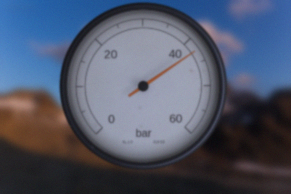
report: 42.5bar
